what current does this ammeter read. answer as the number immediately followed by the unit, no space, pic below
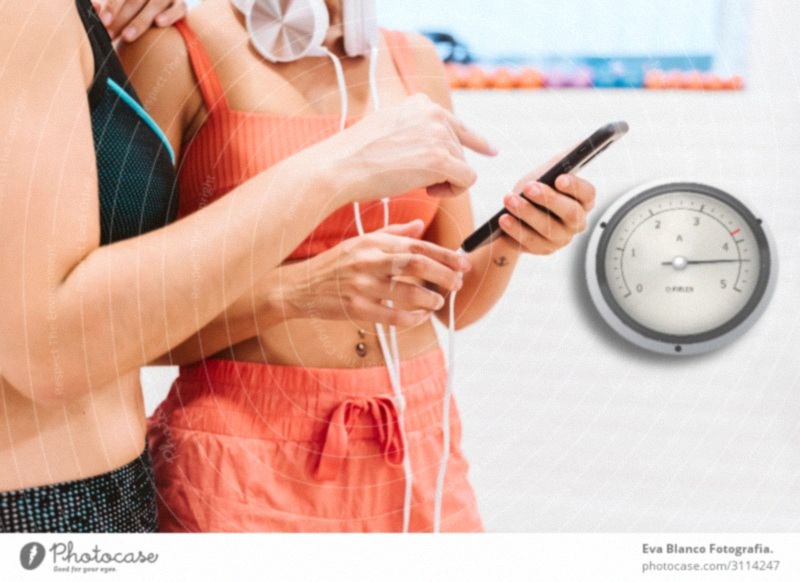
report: 4.4A
